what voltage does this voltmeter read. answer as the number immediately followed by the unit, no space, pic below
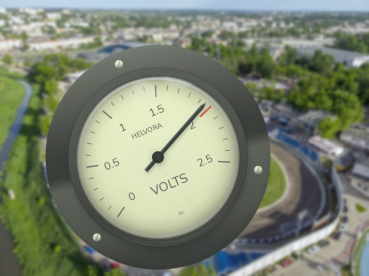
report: 1.95V
